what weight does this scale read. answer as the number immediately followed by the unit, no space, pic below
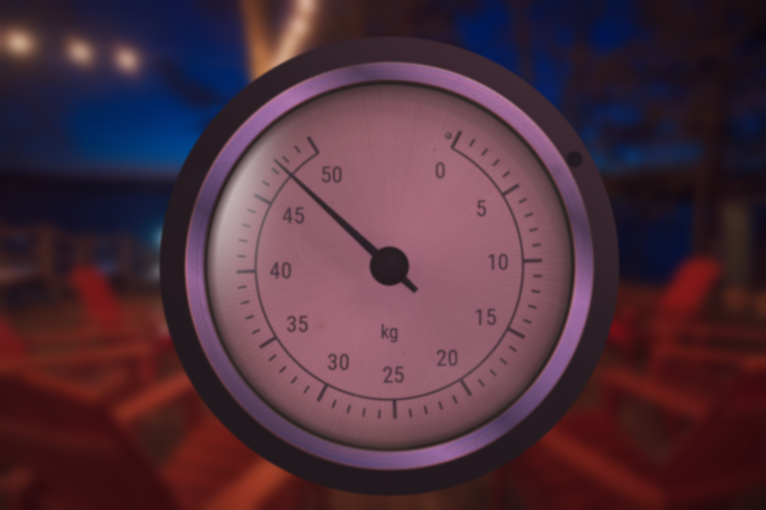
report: 47.5kg
